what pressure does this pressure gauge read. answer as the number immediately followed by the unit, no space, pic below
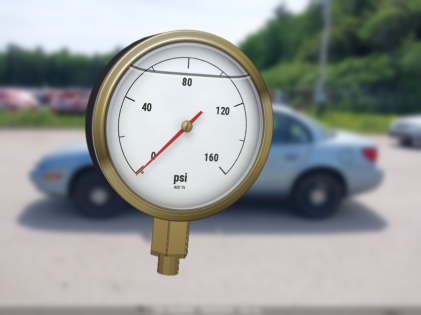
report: 0psi
